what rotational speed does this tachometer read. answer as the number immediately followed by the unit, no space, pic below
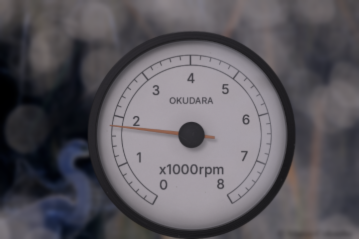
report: 1800rpm
